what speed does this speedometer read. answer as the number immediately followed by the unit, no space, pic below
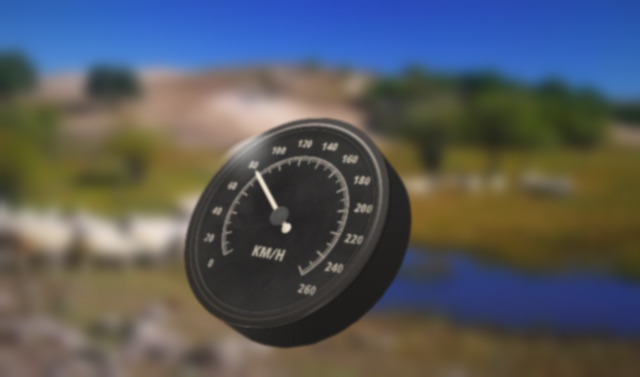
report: 80km/h
